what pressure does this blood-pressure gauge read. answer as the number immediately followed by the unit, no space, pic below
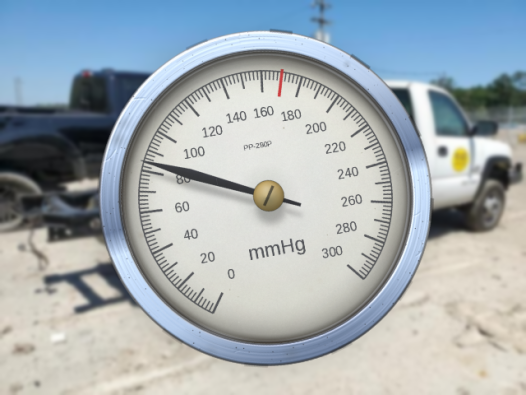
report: 84mmHg
